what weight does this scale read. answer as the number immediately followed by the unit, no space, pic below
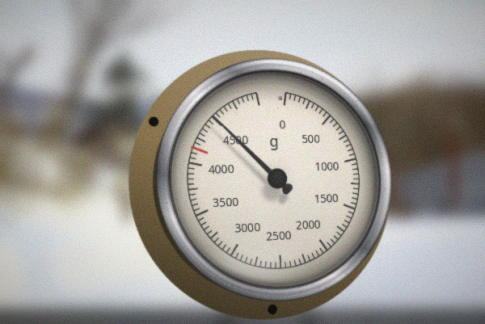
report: 4500g
